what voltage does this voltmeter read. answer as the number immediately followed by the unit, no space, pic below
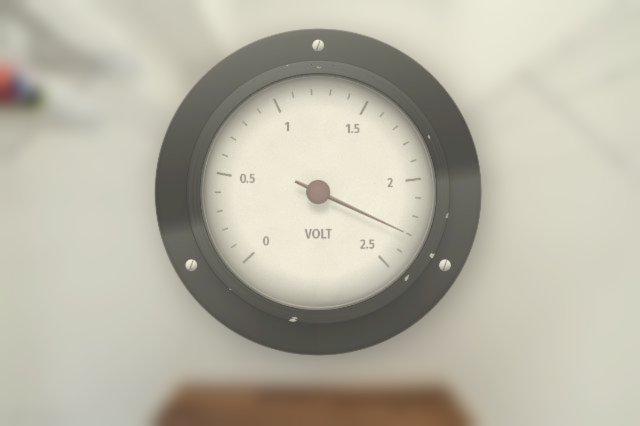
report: 2.3V
